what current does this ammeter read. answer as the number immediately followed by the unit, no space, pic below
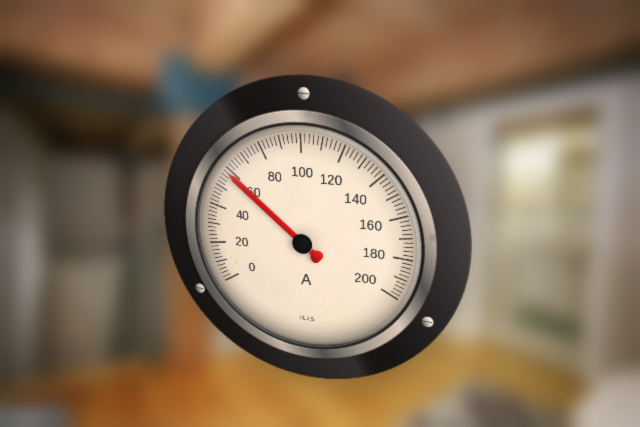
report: 60A
